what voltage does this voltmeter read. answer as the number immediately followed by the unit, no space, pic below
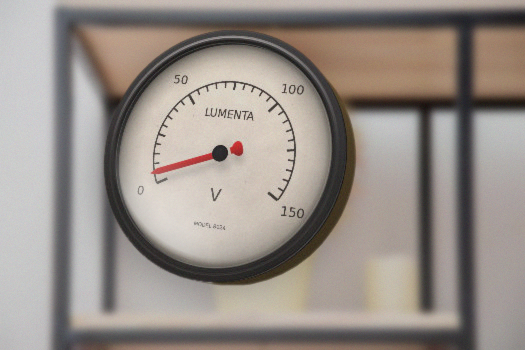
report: 5V
